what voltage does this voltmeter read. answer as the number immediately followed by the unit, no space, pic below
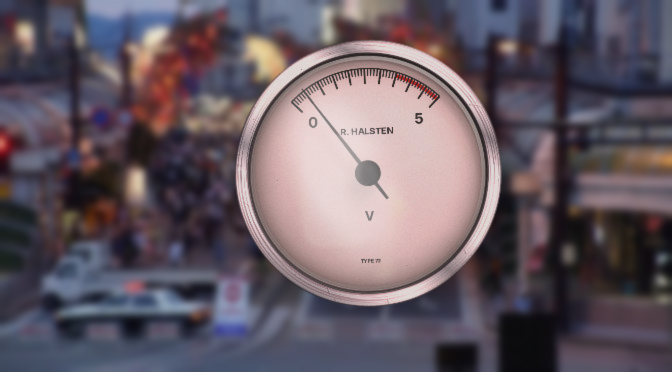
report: 0.5V
